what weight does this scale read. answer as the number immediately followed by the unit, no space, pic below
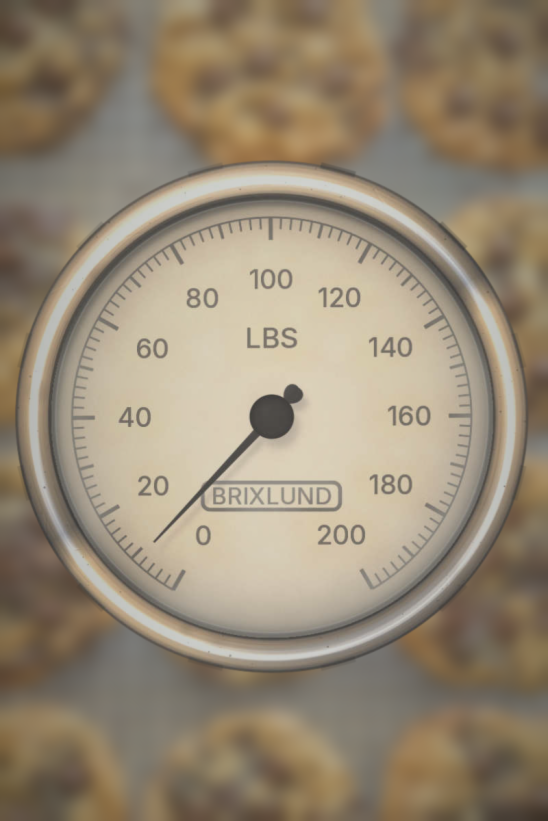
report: 9lb
